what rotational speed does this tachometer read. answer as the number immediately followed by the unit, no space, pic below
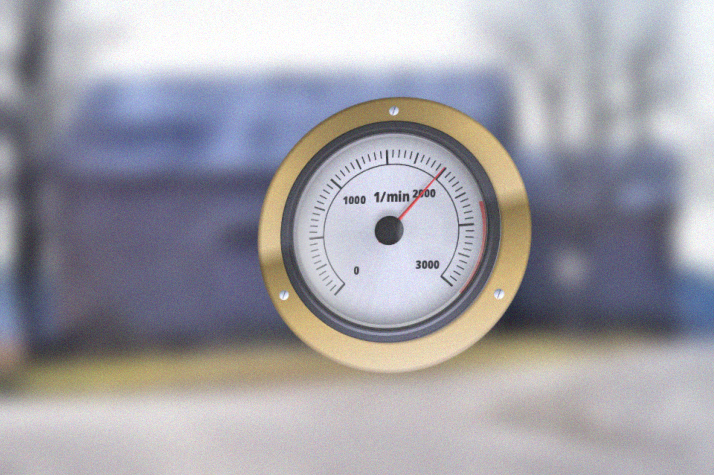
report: 2000rpm
